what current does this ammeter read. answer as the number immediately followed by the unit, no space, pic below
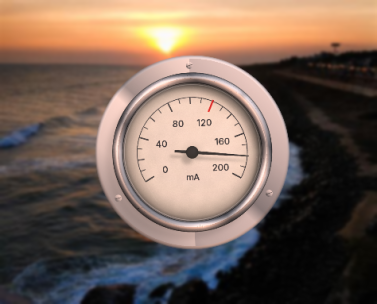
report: 180mA
